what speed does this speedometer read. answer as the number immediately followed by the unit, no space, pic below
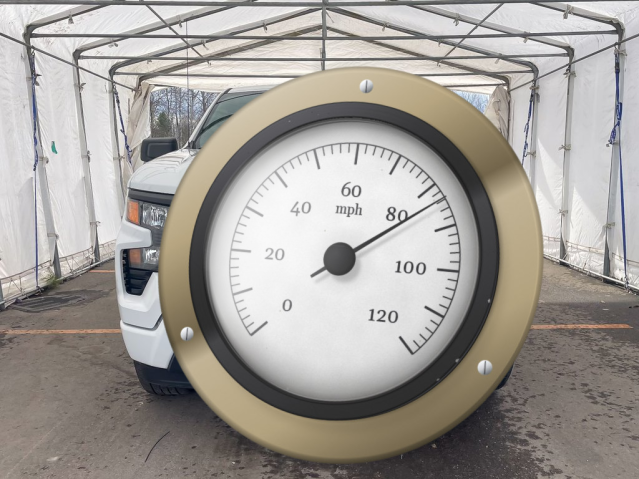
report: 84mph
